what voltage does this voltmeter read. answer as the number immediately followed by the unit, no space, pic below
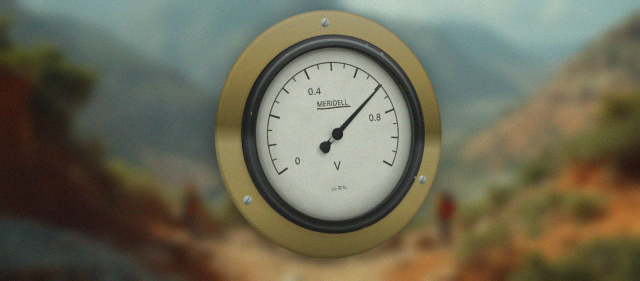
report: 0.7V
